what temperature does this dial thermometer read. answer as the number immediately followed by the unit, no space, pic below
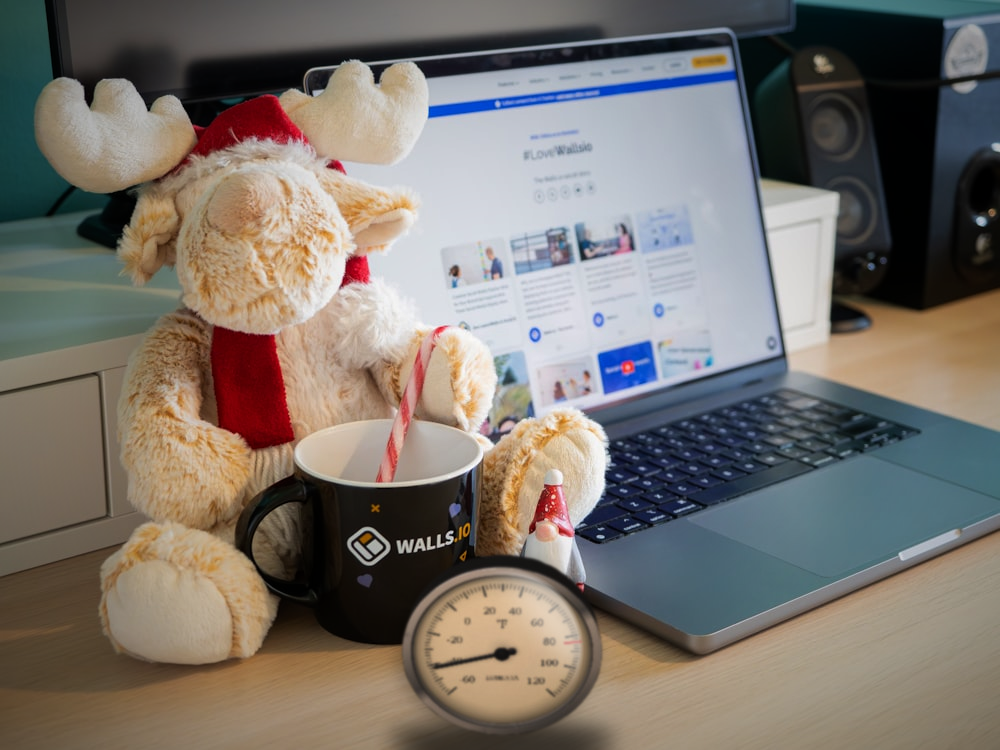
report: -40°F
